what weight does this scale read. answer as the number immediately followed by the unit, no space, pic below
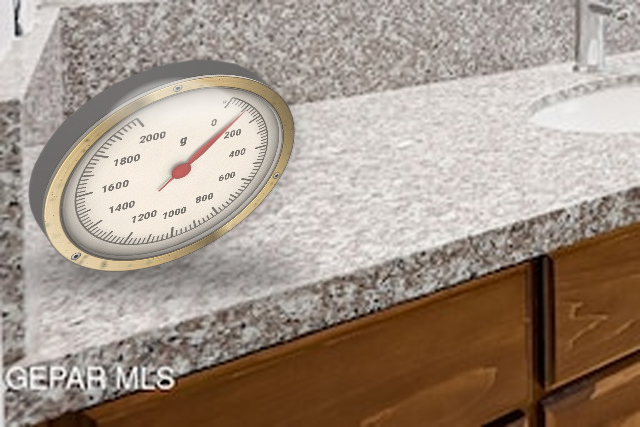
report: 100g
